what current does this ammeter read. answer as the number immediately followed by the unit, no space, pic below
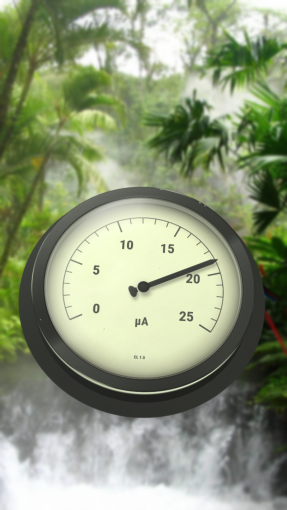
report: 19µA
